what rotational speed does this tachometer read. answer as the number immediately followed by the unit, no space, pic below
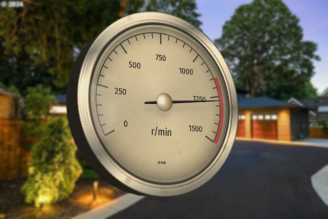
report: 1275rpm
